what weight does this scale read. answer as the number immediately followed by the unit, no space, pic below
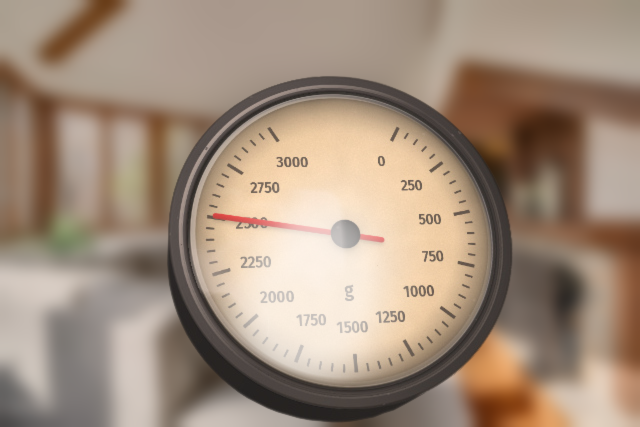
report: 2500g
